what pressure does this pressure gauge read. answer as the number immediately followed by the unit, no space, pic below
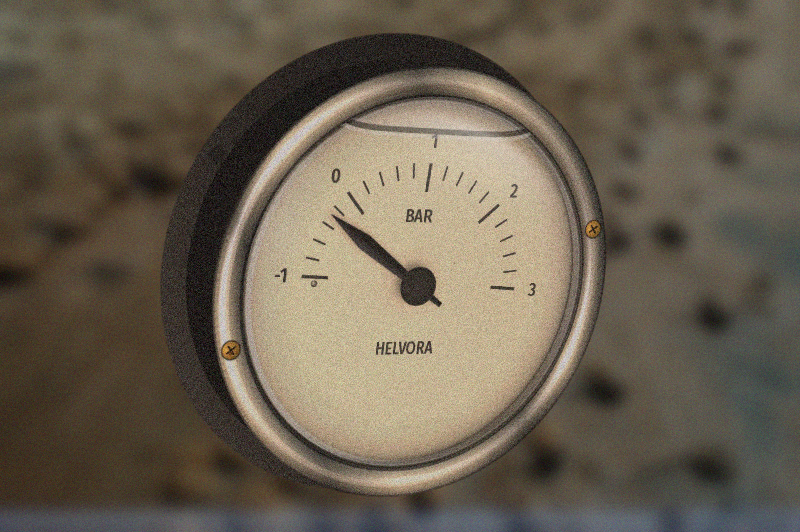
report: -0.3bar
